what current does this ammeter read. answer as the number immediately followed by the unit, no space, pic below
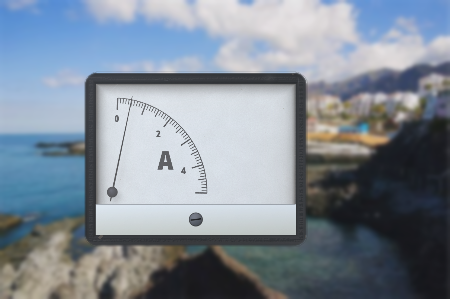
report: 0.5A
